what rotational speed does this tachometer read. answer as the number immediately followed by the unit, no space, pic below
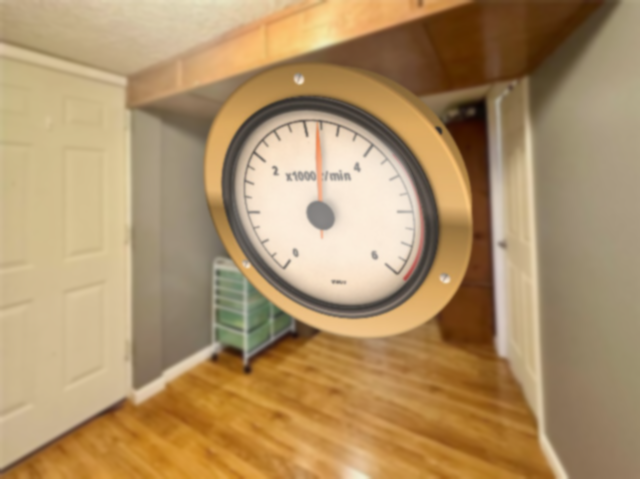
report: 3250rpm
